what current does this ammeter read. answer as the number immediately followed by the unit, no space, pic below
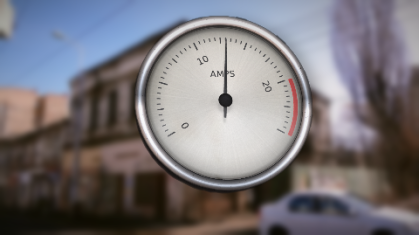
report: 13A
